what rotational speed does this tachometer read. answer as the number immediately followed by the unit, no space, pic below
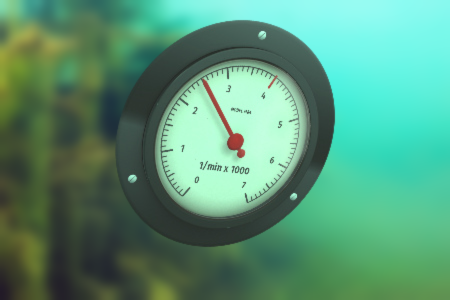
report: 2500rpm
